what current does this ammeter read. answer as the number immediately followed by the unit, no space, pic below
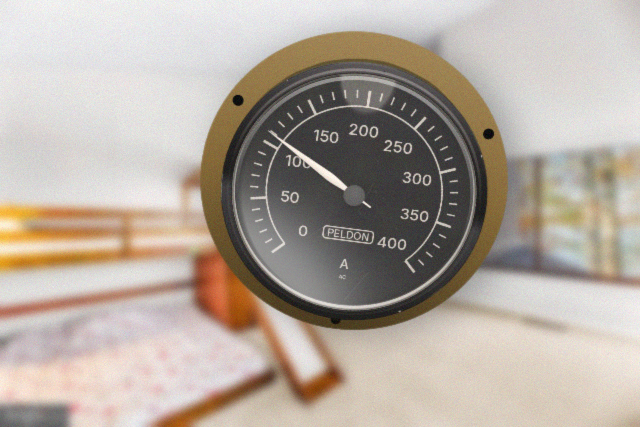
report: 110A
